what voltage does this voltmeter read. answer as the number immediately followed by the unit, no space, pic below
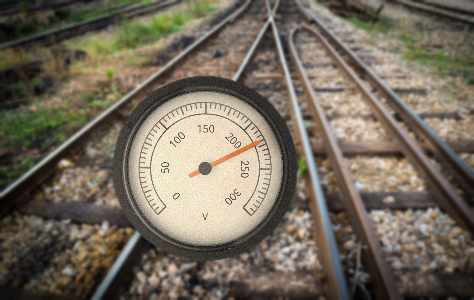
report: 220V
